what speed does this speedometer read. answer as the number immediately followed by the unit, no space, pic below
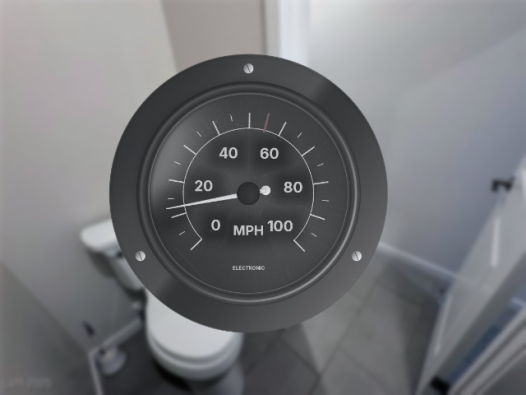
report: 12.5mph
